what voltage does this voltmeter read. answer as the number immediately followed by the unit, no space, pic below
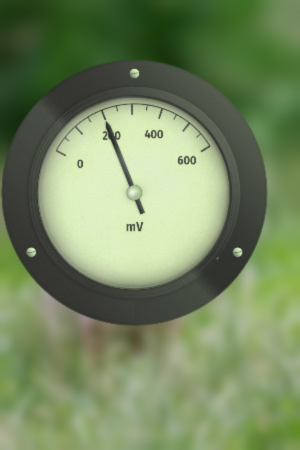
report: 200mV
